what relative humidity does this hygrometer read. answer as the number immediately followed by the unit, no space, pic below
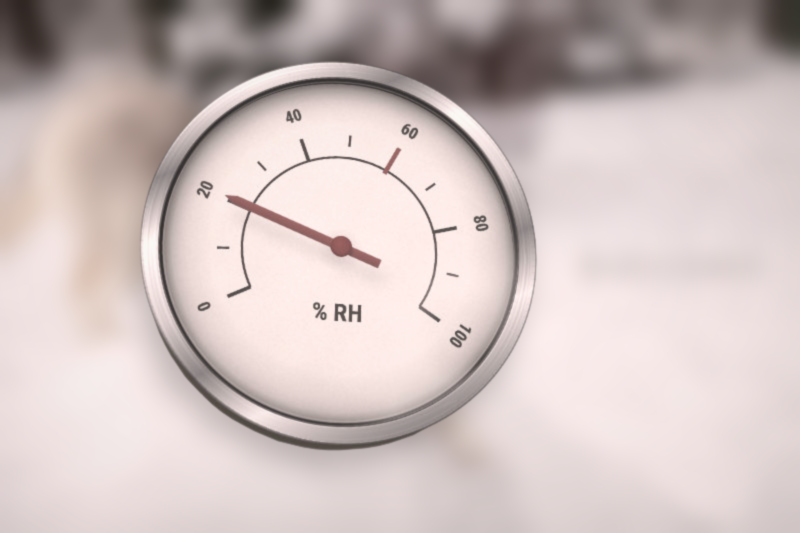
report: 20%
